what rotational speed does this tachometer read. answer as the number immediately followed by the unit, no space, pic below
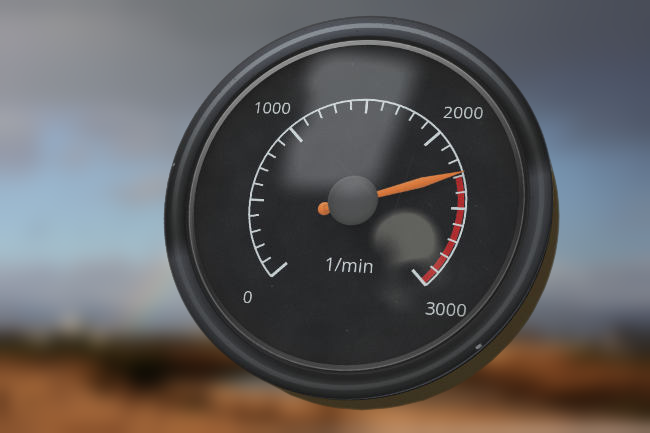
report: 2300rpm
